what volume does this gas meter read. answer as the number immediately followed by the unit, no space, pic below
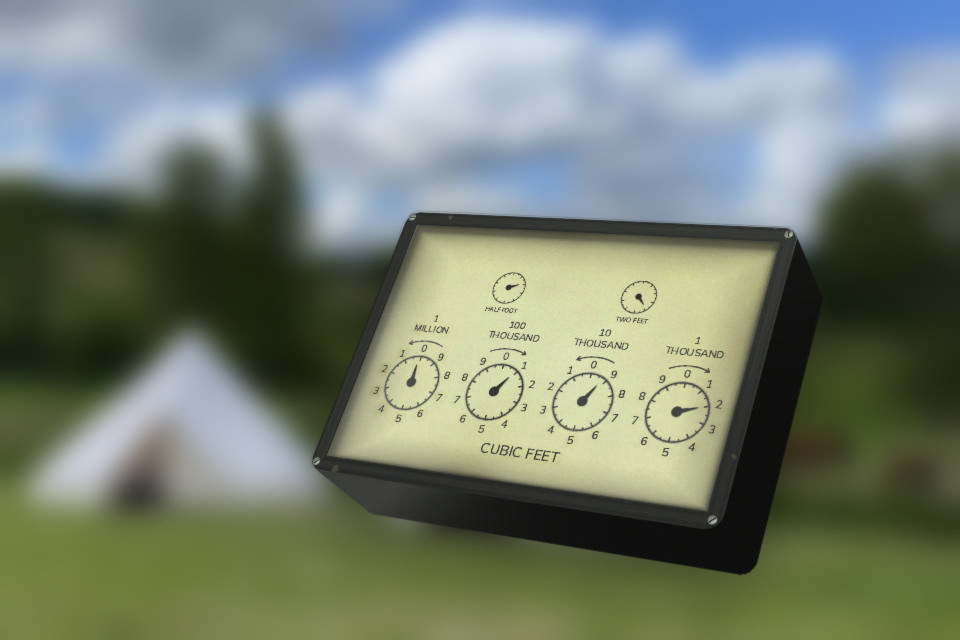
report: 9200ft³
